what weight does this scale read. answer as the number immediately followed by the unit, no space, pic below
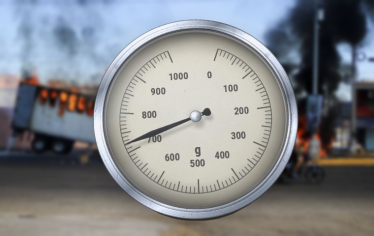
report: 720g
